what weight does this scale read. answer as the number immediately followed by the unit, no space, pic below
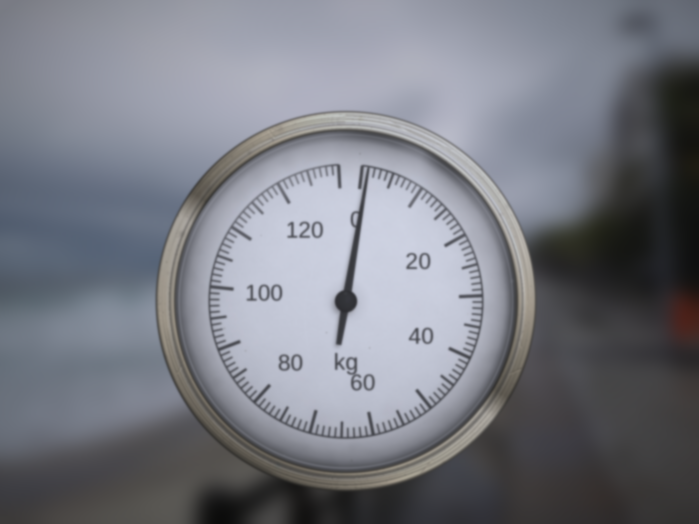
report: 1kg
